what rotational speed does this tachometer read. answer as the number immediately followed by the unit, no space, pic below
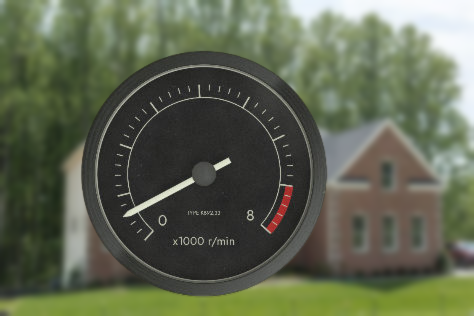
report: 600rpm
